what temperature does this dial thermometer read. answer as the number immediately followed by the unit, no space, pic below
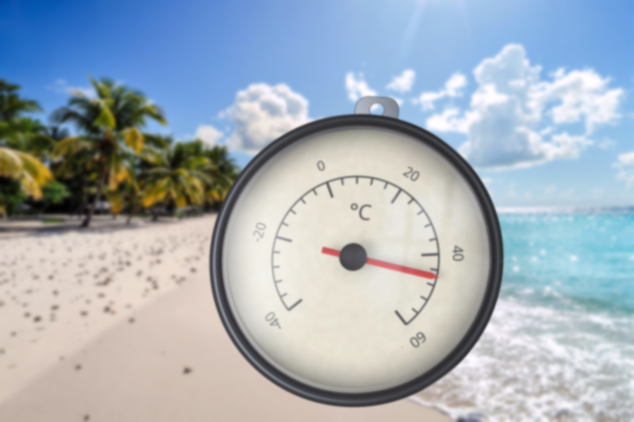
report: 46°C
